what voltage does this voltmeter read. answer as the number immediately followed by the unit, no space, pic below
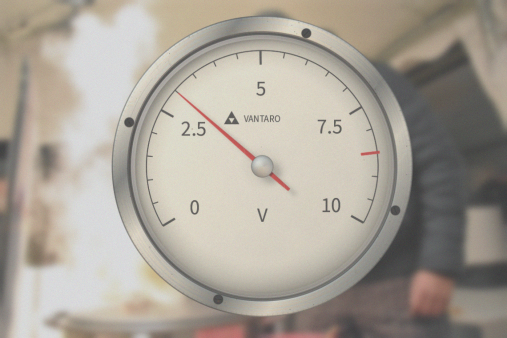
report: 3V
